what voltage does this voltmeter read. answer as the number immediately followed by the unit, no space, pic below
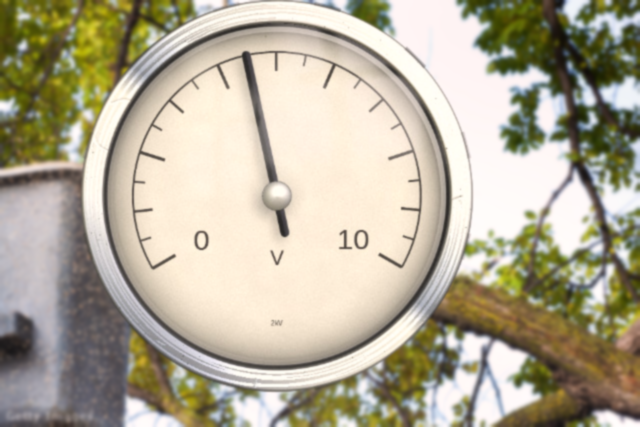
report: 4.5V
